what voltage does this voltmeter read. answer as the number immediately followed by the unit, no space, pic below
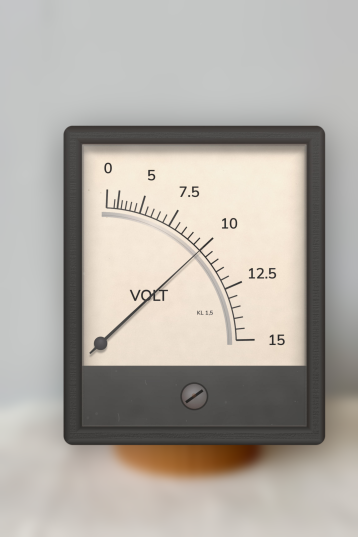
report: 10V
